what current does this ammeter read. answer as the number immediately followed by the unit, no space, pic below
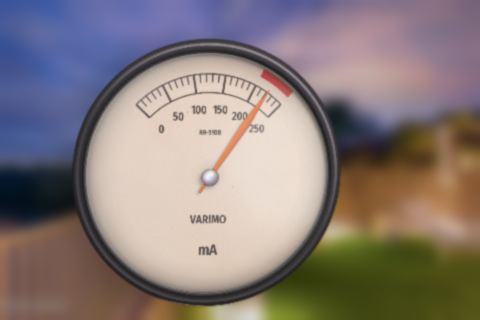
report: 220mA
